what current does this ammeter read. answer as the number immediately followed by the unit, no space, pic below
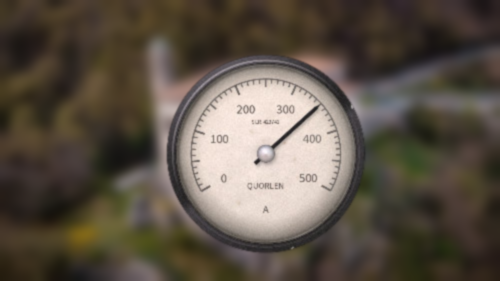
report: 350A
